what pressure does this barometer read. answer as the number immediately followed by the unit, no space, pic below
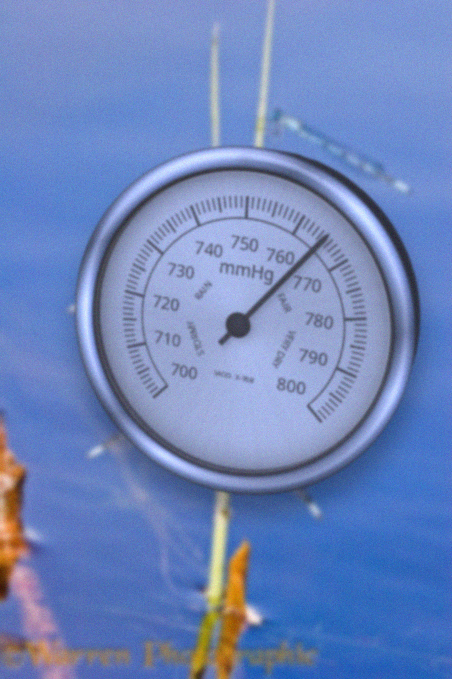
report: 765mmHg
